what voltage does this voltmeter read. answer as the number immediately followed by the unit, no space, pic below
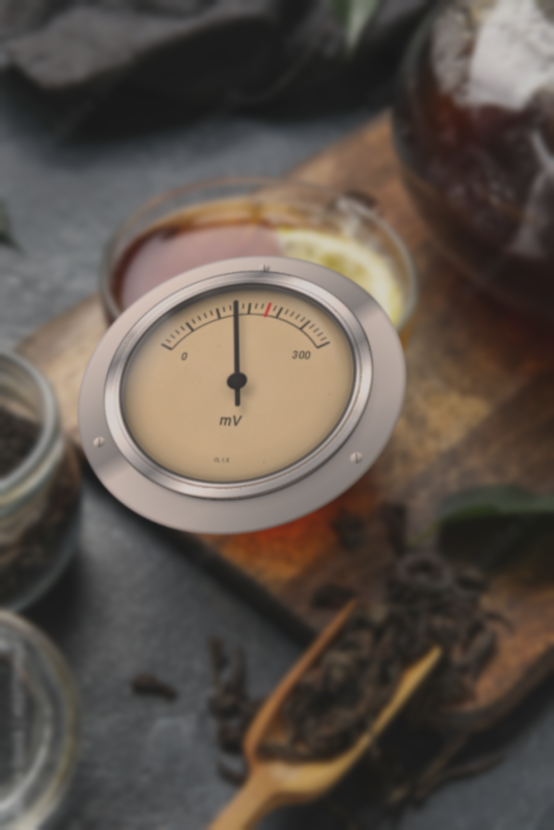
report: 130mV
